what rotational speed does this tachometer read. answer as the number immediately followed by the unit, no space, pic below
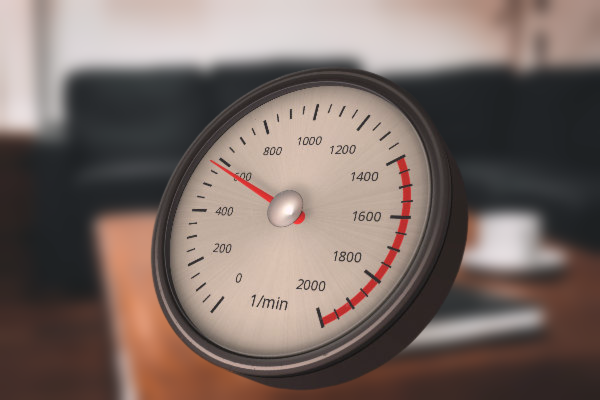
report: 575rpm
